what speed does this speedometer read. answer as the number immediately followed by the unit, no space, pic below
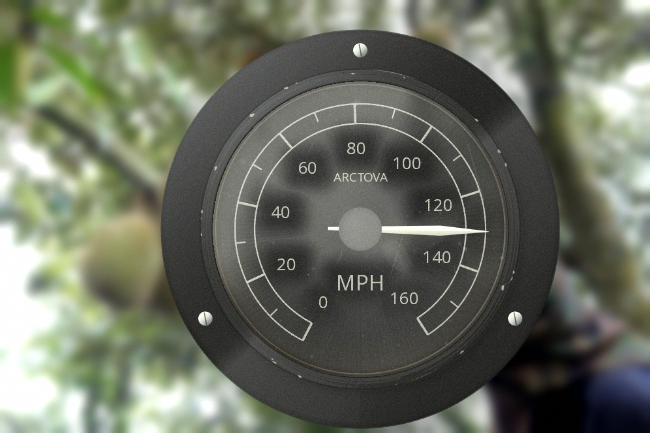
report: 130mph
